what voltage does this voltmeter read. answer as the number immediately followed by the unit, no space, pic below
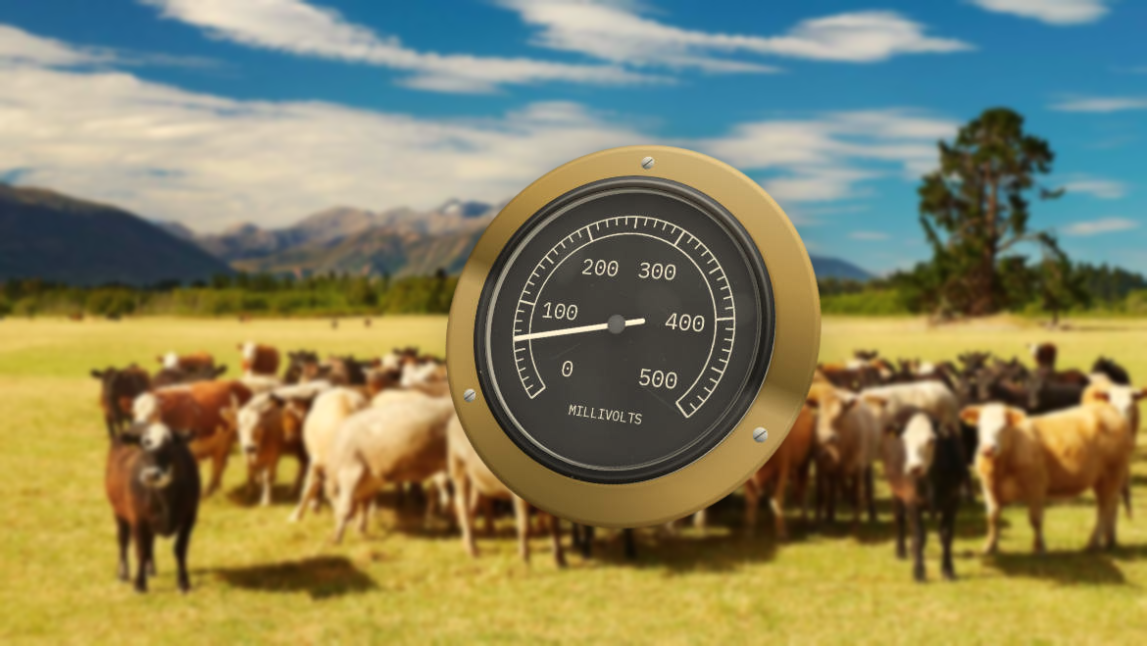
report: 60mV
